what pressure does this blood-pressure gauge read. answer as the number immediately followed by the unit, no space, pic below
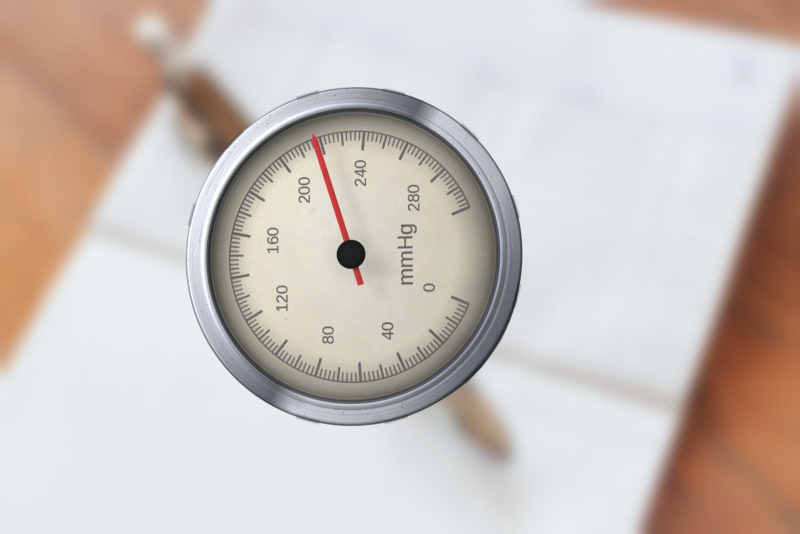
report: 218mmHg
